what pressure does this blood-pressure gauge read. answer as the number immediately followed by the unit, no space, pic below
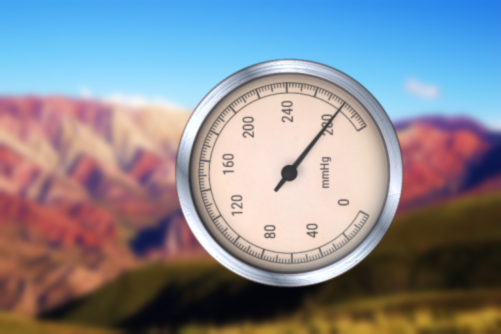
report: 280mmHg
